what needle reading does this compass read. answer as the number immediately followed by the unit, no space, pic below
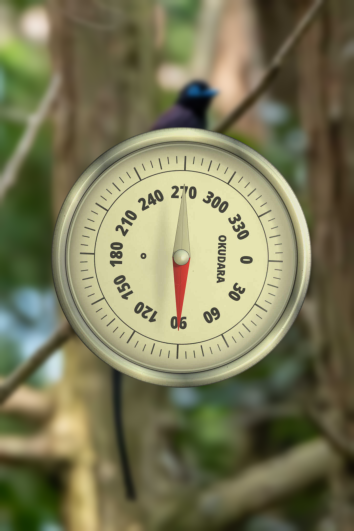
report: 90°
